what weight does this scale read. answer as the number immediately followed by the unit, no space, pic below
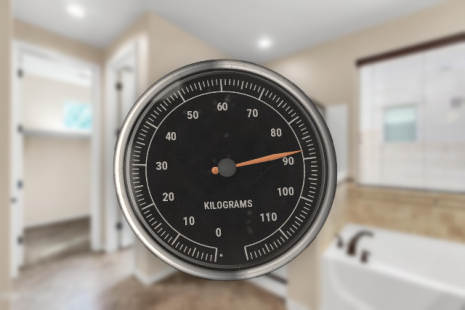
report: 88kg
